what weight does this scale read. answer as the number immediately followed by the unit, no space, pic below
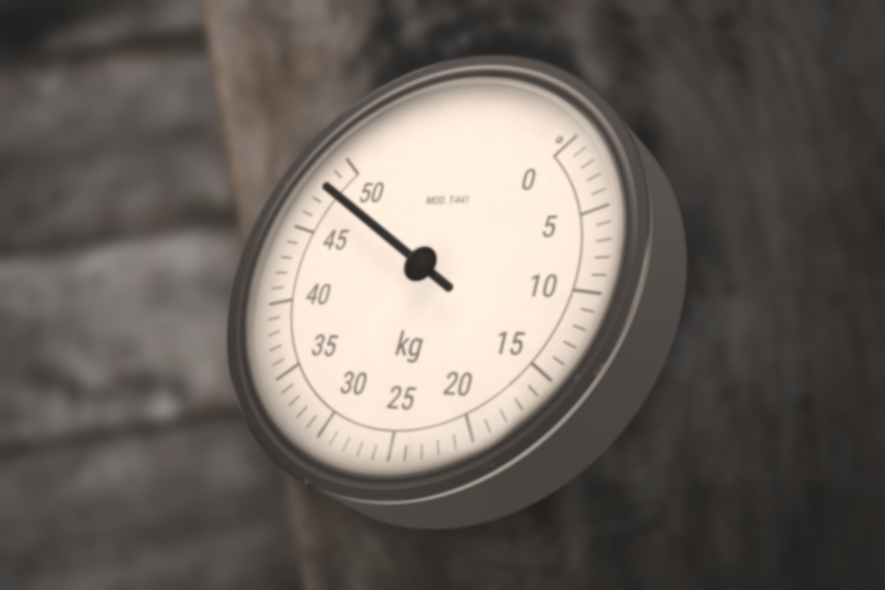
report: 48kg
